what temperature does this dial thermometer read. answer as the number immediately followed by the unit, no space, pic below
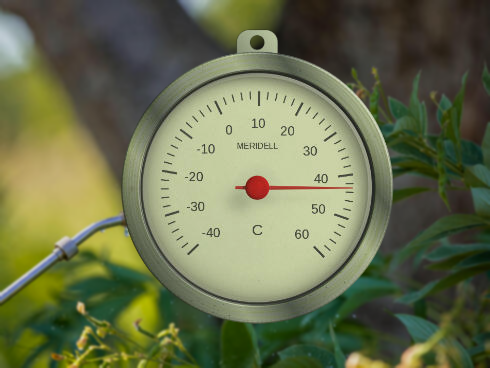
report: 43°C
